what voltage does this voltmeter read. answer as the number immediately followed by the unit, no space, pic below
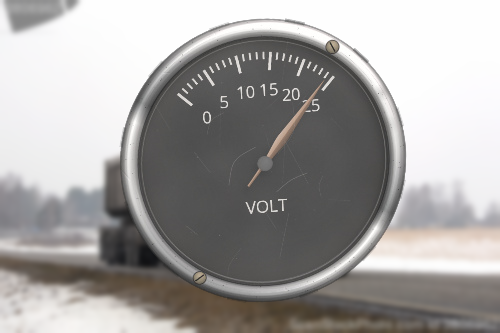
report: 24V
